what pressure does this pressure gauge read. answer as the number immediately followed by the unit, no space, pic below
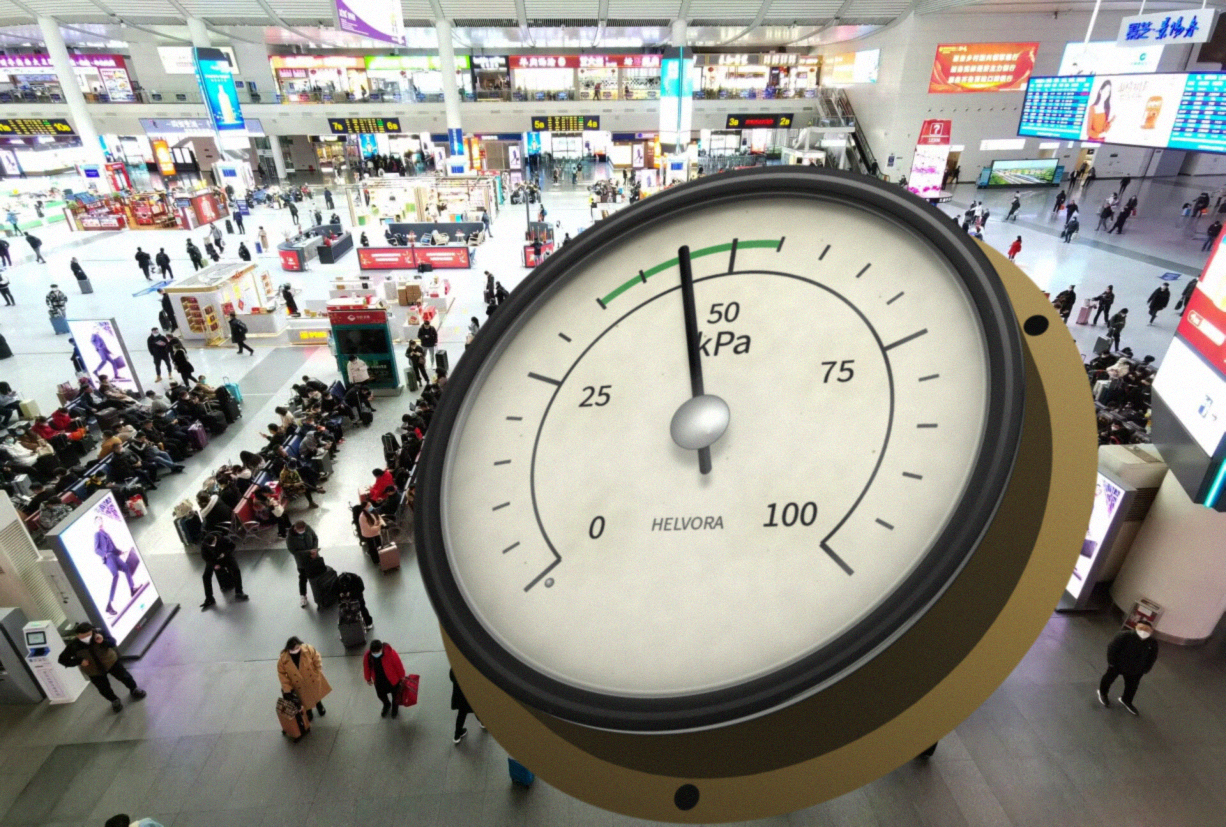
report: 45kPa
